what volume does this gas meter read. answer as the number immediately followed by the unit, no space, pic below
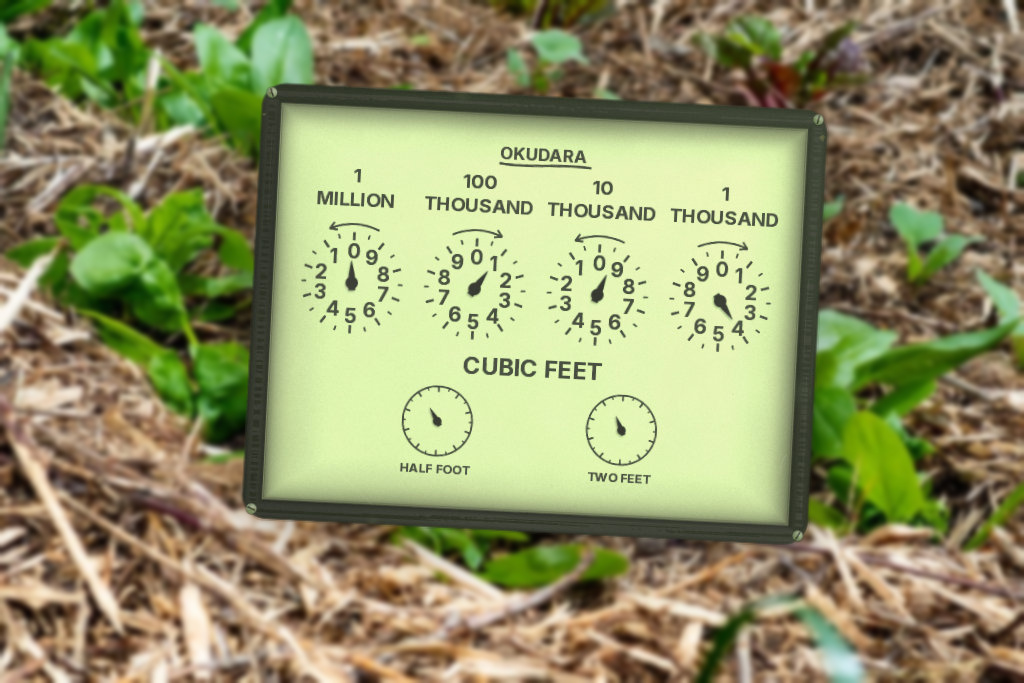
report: 9400ft³
